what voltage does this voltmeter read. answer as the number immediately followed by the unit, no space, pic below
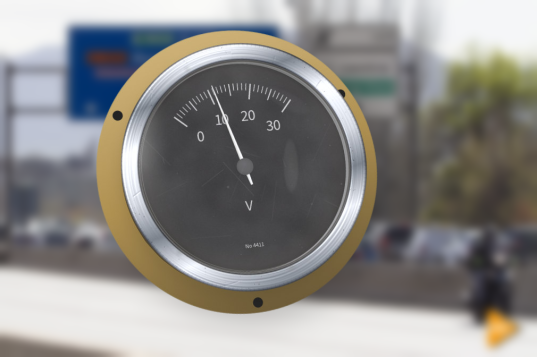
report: 11V
